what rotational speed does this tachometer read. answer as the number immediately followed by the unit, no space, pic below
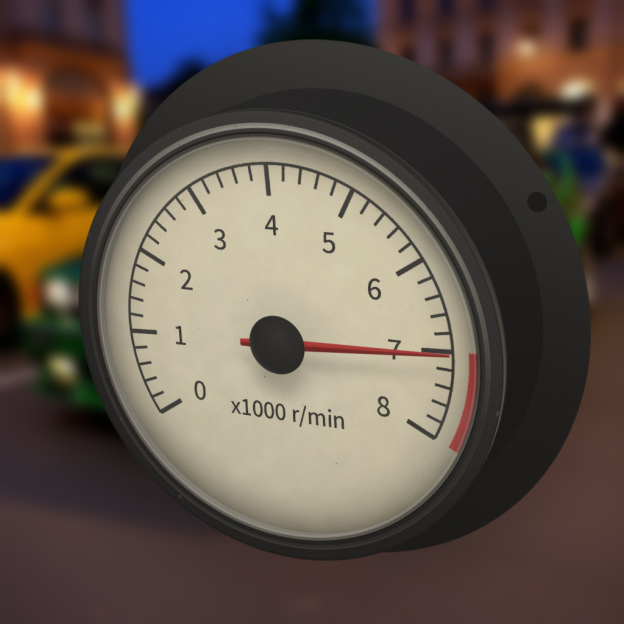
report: 7000rpm
